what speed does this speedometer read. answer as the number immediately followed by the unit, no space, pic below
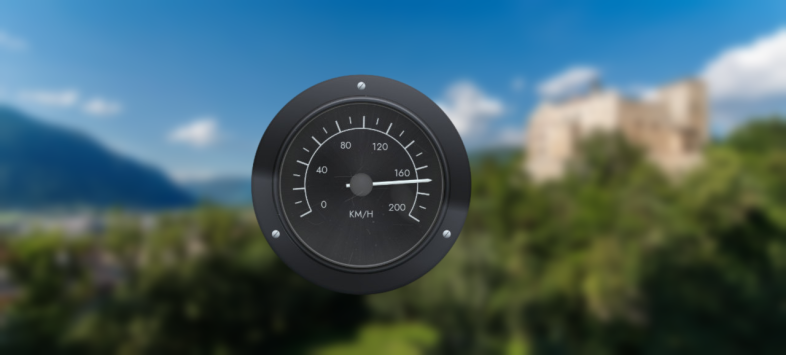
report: 170km/h
